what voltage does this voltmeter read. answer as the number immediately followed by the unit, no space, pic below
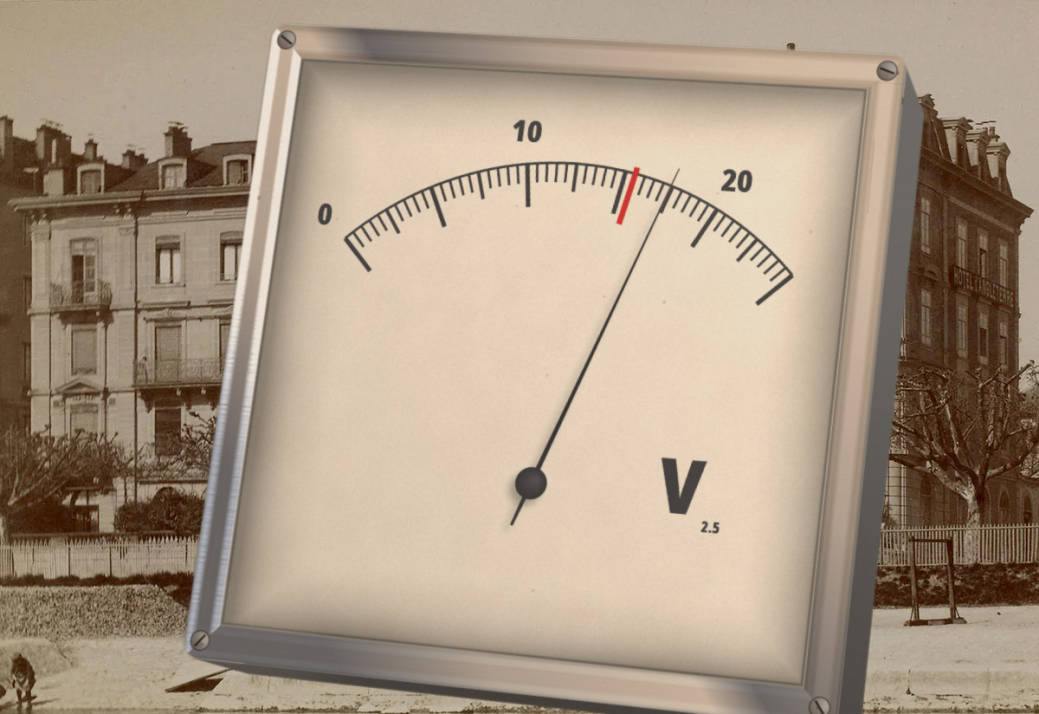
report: 17.5V
